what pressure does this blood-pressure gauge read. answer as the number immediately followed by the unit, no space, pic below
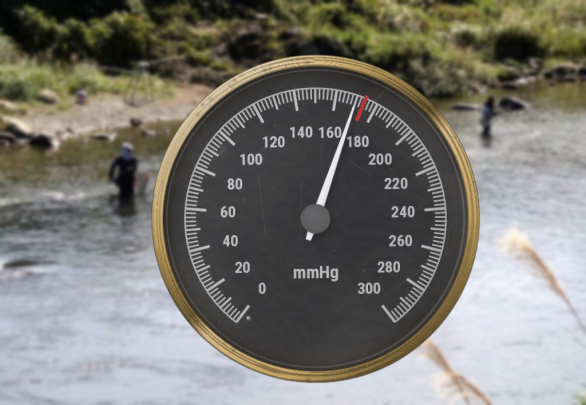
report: 170mmHg
